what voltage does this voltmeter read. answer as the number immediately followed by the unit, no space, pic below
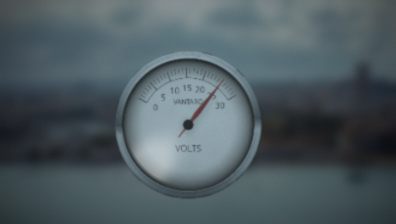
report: 25V
